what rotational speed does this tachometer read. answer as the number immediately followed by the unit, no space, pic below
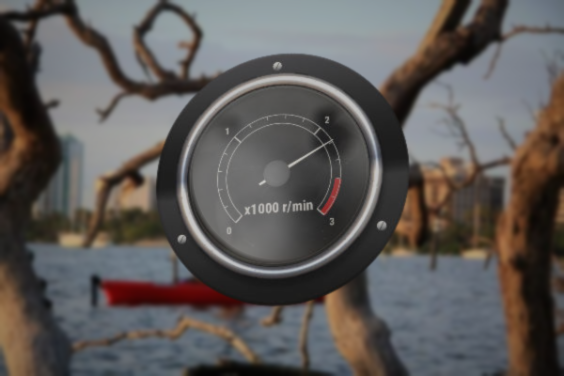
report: 2200rpm
